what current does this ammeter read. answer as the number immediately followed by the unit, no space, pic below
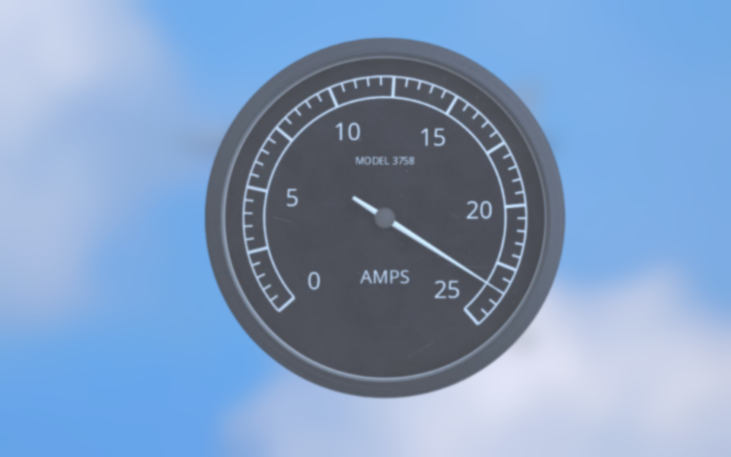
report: 23.5A
